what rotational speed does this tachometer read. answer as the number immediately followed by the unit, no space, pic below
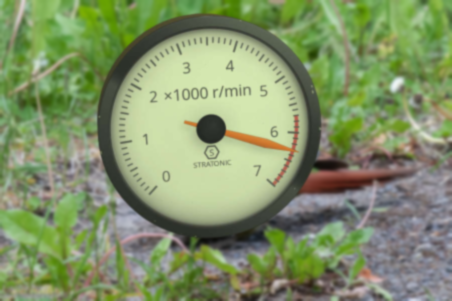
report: 6300rpm
